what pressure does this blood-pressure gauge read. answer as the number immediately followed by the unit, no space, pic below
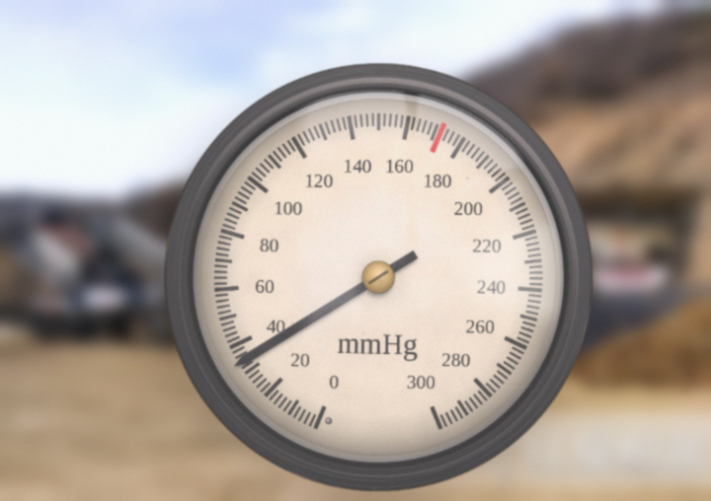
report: 34mmHg
